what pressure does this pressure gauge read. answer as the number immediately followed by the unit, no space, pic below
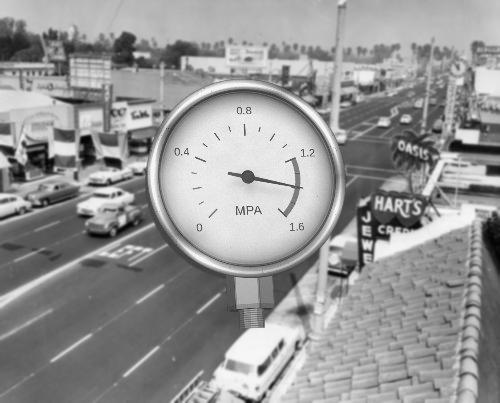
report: 1.4MPa
